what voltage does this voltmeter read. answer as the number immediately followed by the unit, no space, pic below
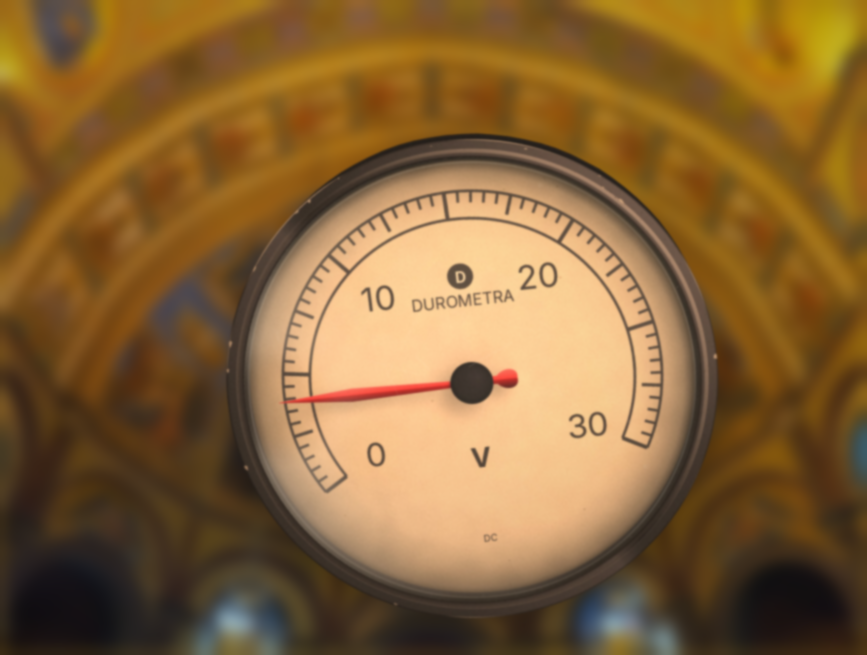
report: 4V
